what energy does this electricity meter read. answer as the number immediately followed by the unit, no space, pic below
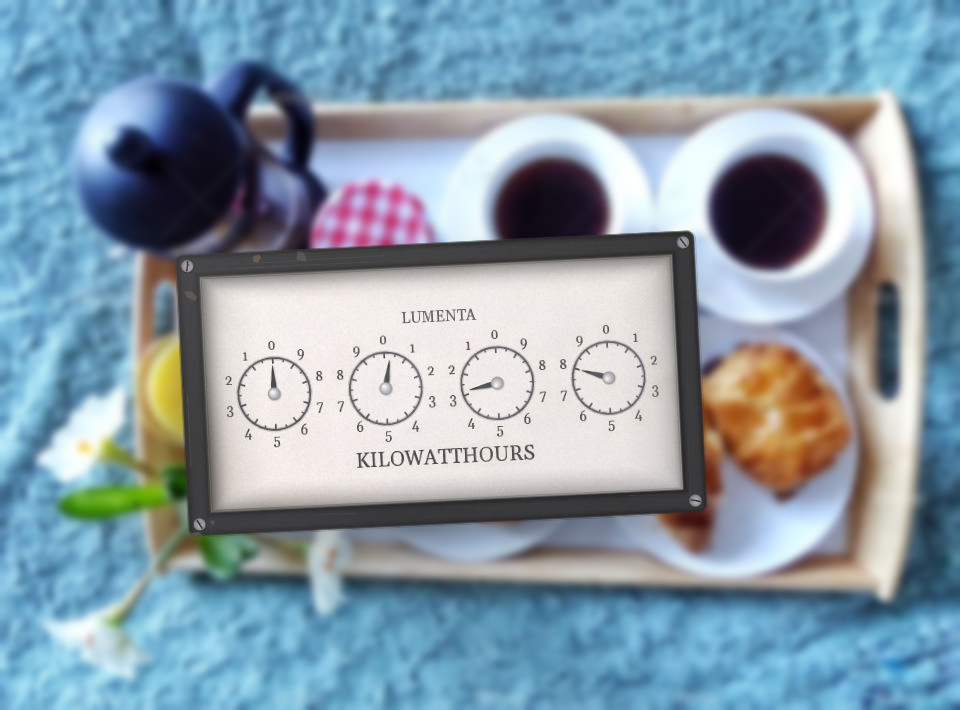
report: 28kWh
